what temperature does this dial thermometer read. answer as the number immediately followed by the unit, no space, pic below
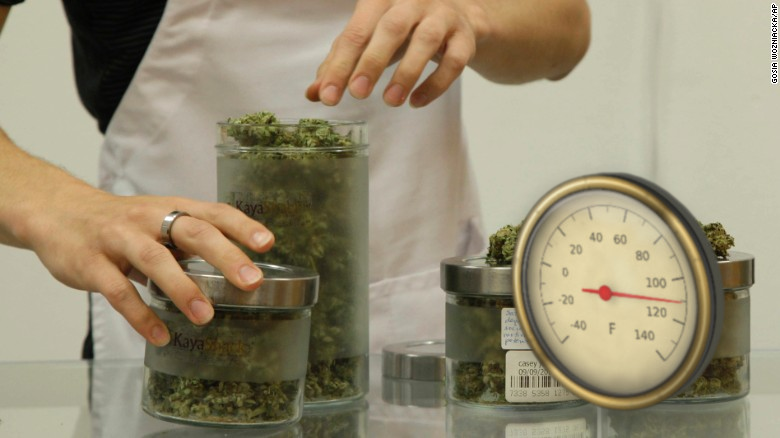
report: 110°F
